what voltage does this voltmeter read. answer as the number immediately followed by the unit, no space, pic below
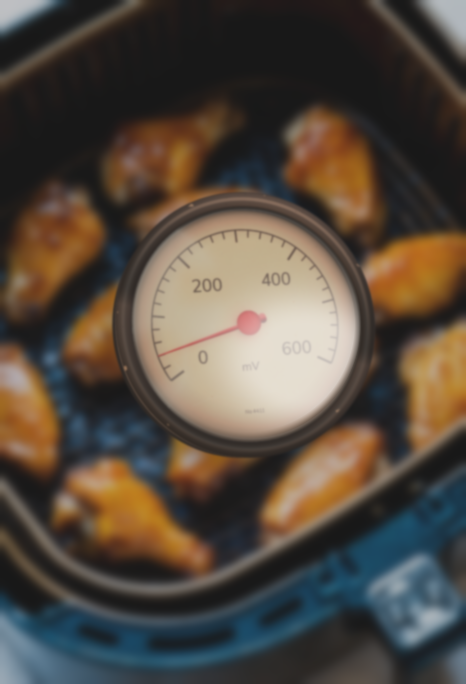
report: 40mV
